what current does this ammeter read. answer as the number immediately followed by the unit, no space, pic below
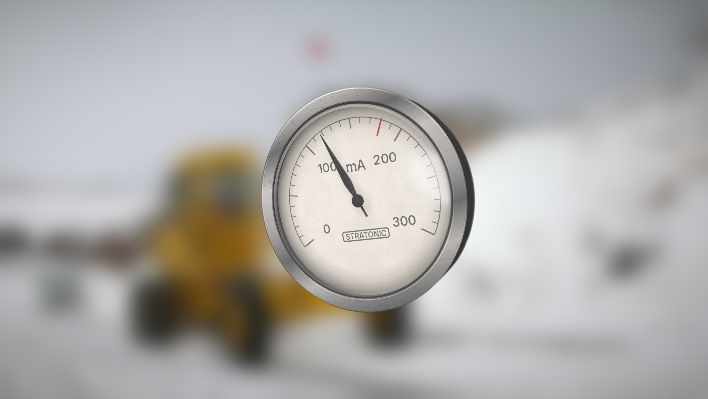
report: 120mA
